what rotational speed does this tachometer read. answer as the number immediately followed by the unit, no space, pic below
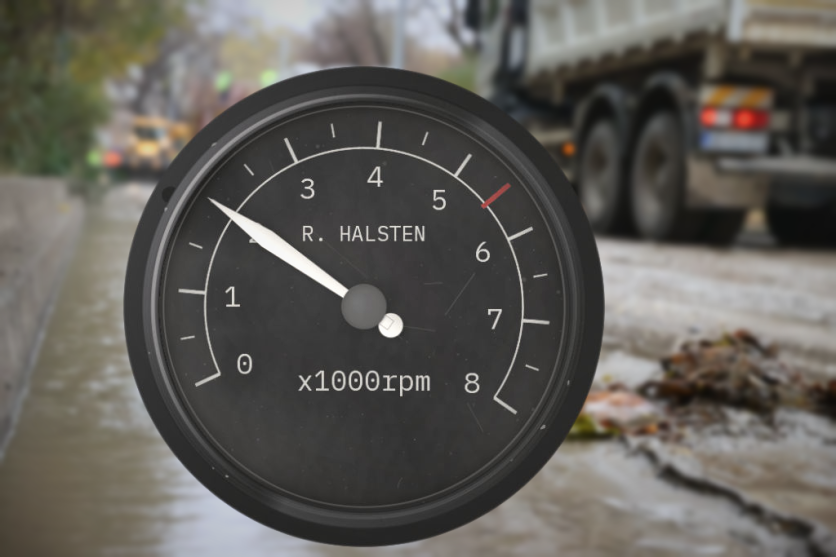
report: 2000rpm
